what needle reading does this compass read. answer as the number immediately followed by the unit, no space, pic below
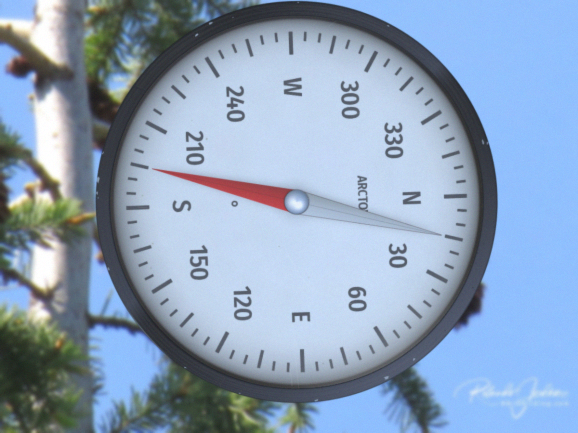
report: 195°
